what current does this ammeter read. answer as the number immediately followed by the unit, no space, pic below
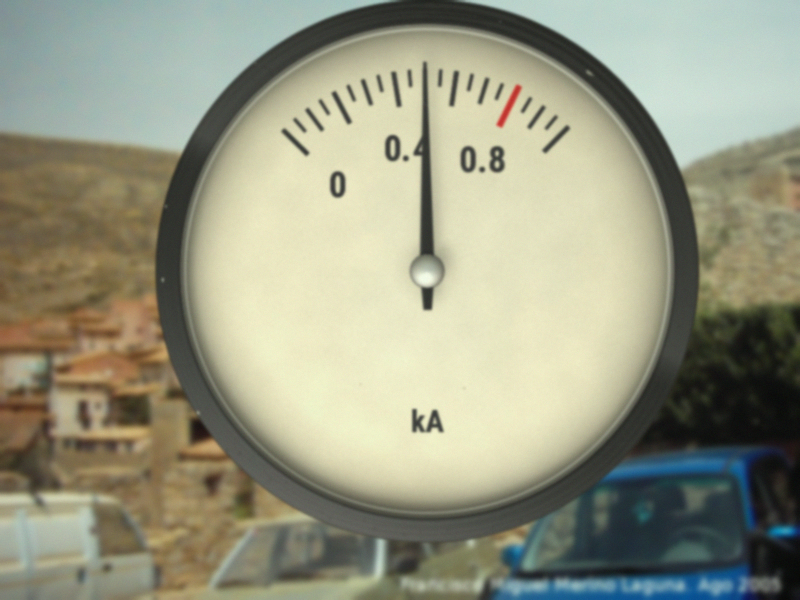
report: 0.5kA
